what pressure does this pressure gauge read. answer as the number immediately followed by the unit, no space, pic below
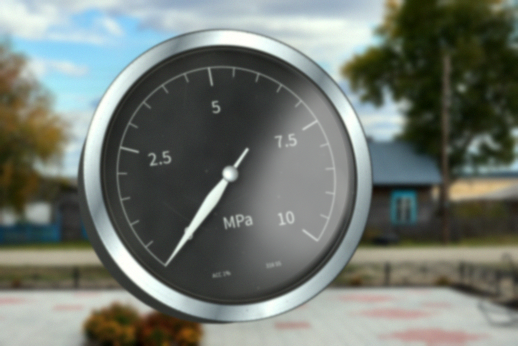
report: 0MPa
